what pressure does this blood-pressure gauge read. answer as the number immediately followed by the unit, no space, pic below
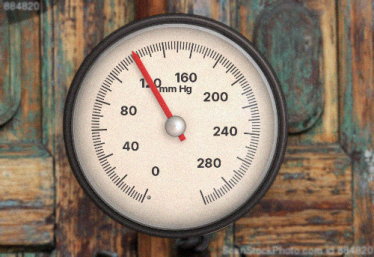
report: 120mmHg
